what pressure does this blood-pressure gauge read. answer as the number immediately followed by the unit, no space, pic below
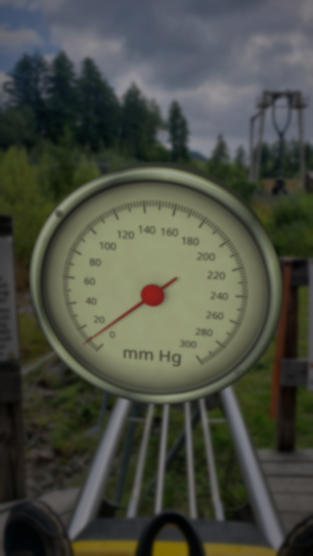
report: 10mmHg
